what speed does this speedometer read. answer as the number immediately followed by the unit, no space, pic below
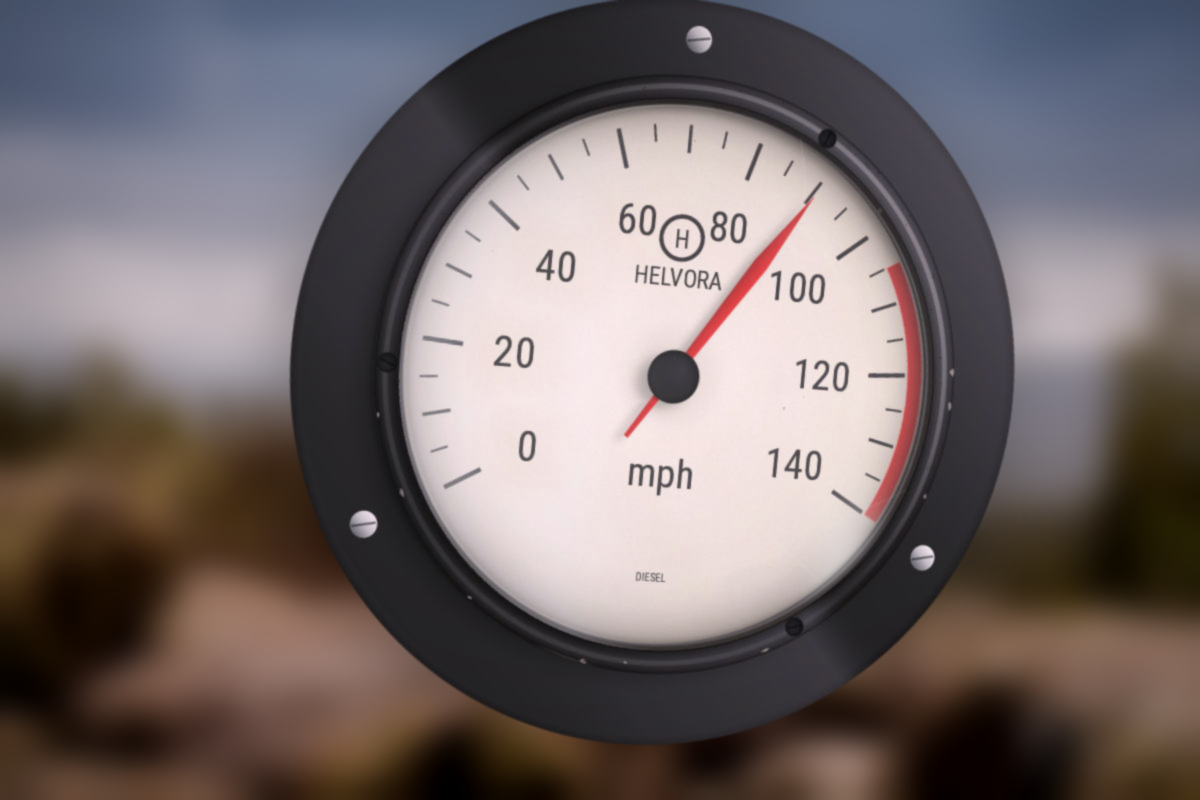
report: 90mph
